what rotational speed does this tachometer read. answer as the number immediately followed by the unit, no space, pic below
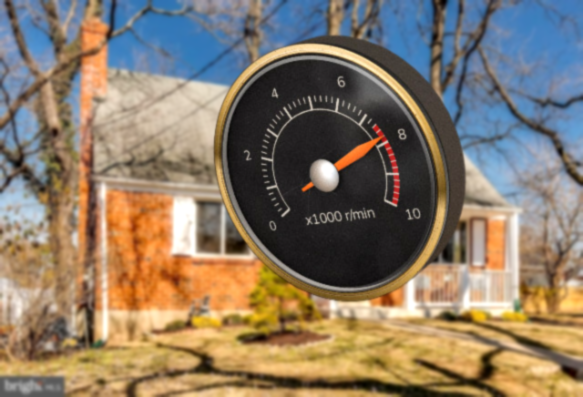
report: 7800rpm
